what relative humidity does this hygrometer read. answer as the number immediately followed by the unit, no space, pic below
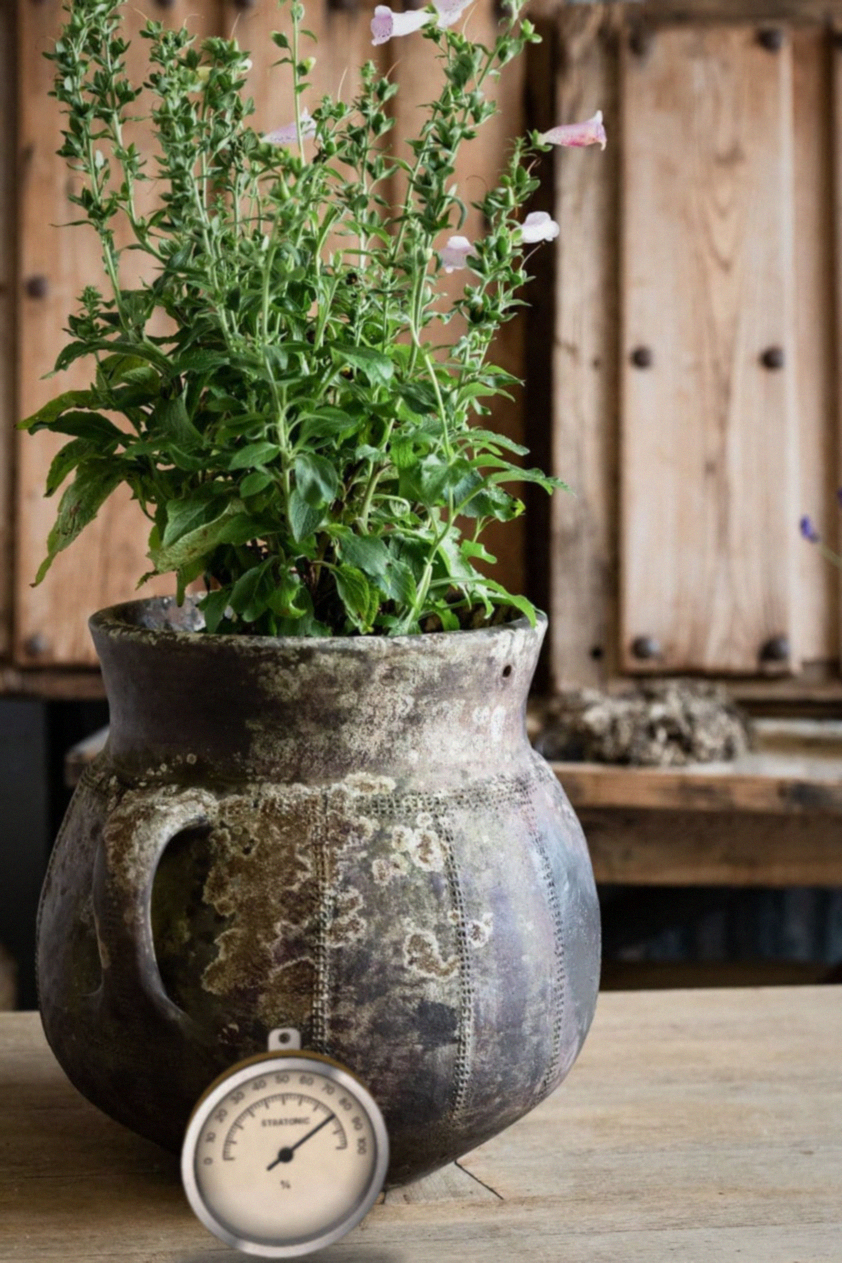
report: 80%
